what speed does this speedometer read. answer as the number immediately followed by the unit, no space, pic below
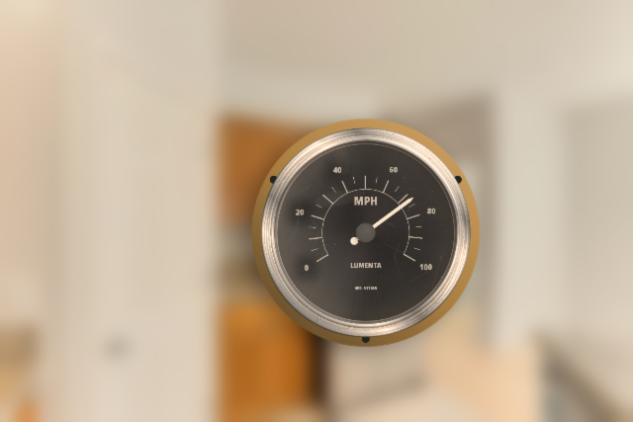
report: 72.5mph
